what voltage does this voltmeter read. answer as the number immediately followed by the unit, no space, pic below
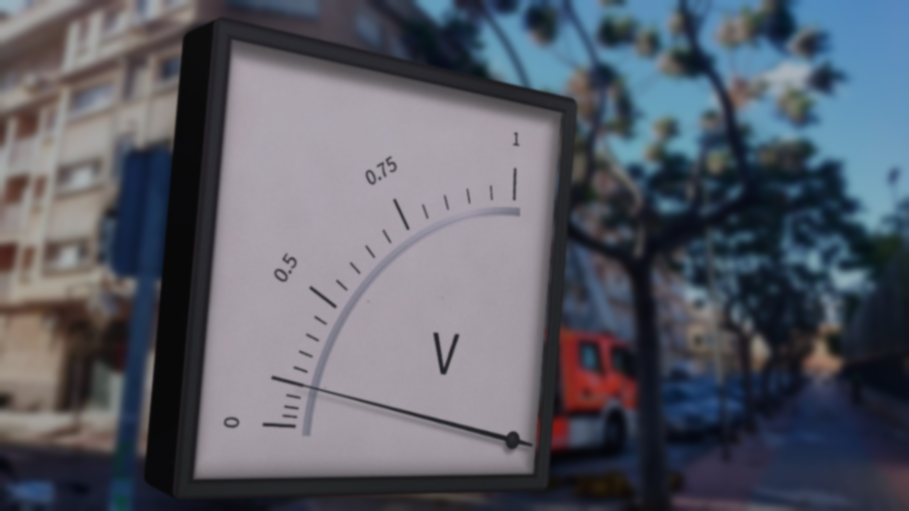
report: 0.25V
